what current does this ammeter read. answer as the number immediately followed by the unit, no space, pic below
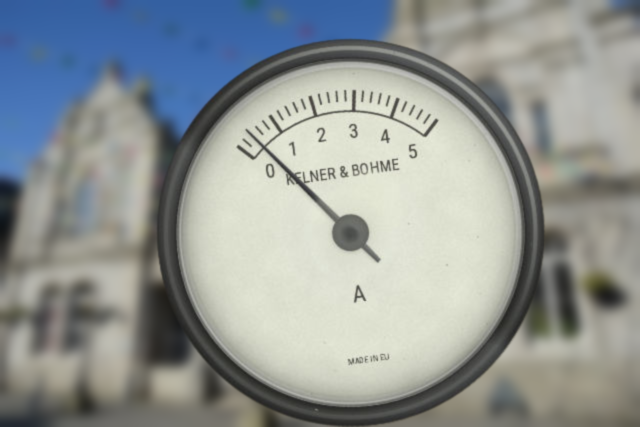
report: 0.4A
